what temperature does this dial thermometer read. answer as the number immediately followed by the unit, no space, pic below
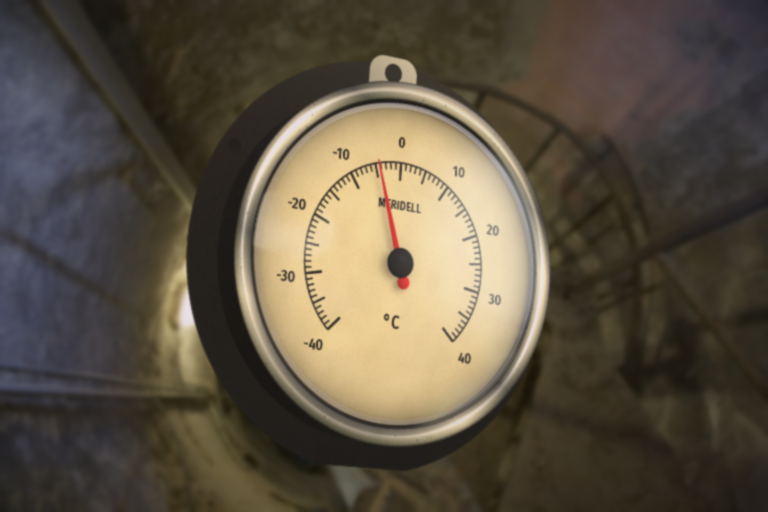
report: -5°C
